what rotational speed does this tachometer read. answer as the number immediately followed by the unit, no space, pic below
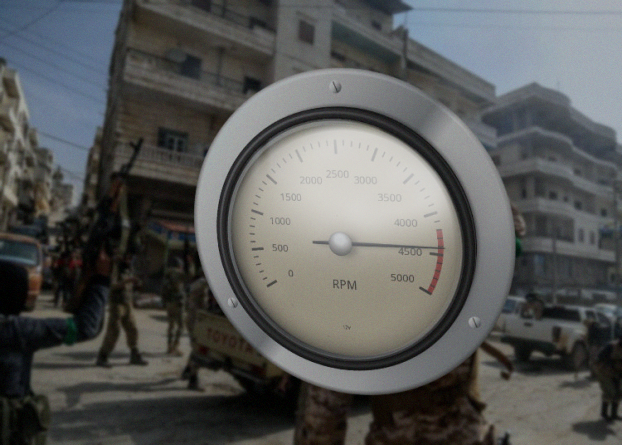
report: 4400rpm
